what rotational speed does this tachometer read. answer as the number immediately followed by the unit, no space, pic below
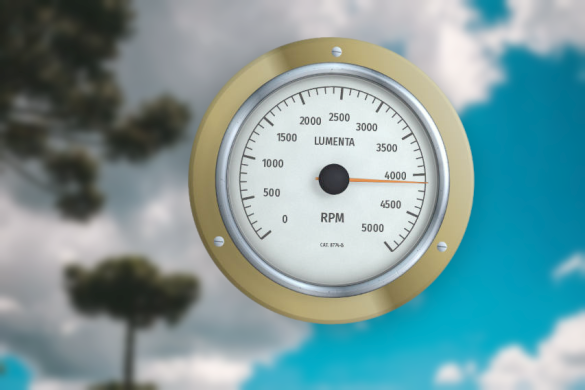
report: 4100rpm
